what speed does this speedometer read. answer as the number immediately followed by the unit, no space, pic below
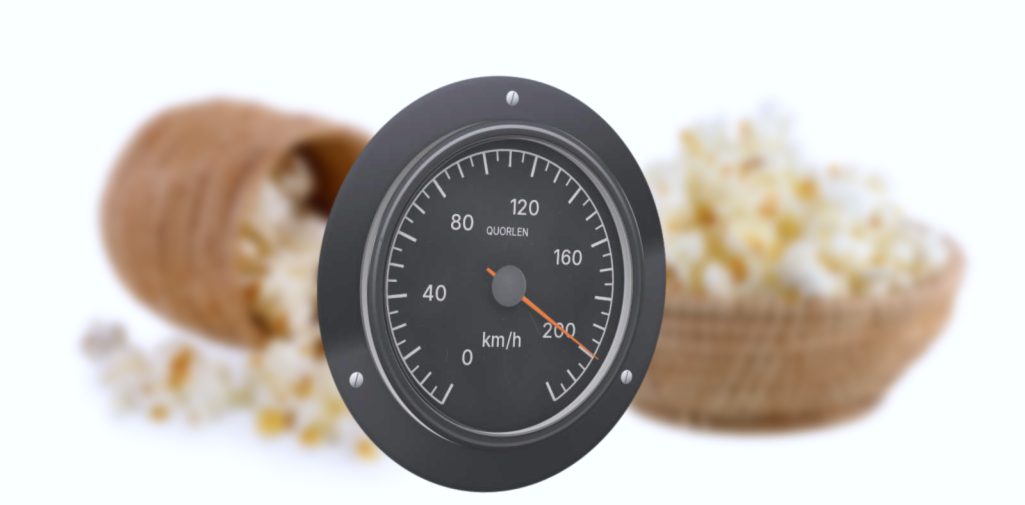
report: 200km/h
